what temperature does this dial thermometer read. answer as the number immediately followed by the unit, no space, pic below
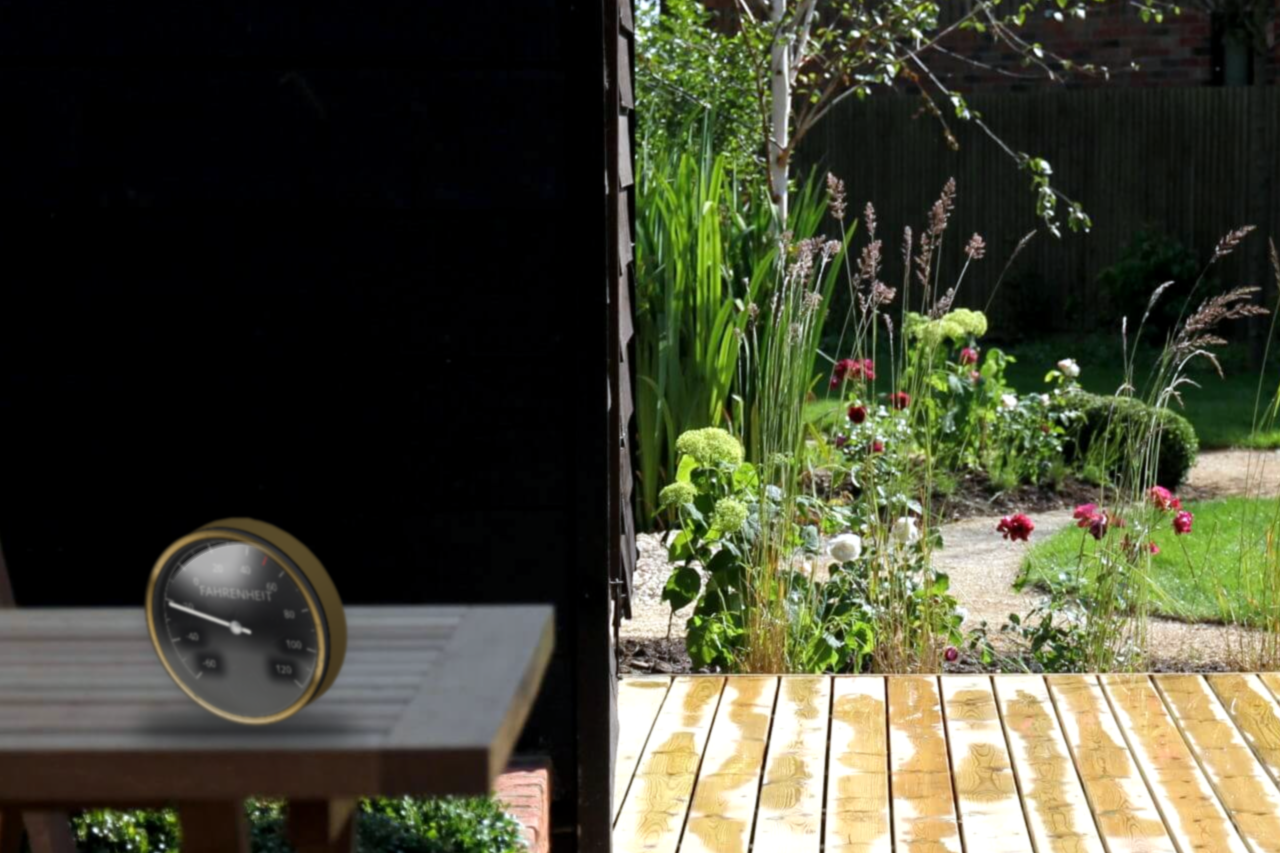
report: -20°F
